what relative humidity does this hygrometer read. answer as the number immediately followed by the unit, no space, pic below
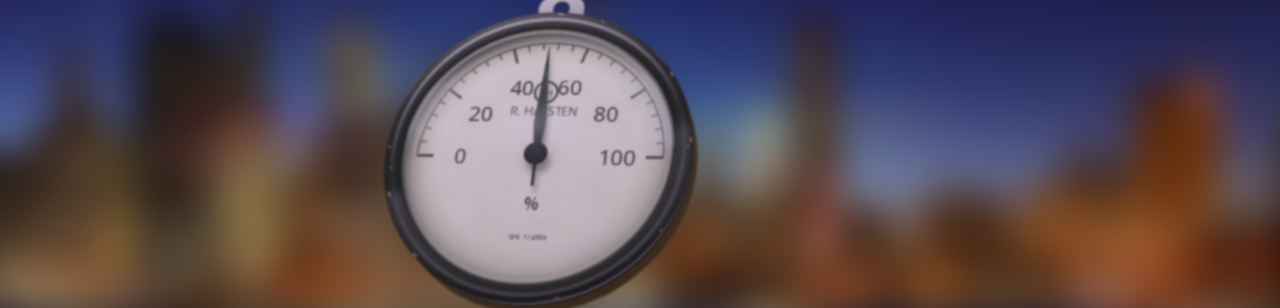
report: 50%
